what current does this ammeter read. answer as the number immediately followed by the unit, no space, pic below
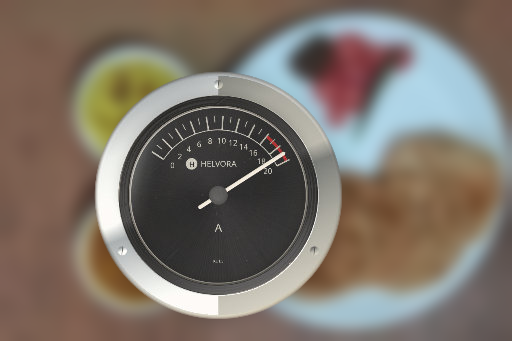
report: 19A
